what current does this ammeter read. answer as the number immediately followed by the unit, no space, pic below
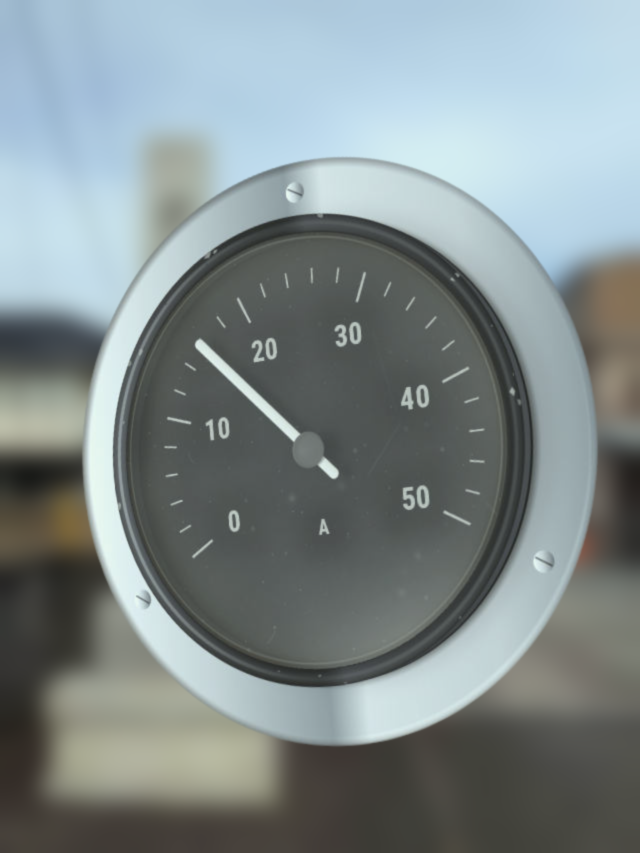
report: 16A
